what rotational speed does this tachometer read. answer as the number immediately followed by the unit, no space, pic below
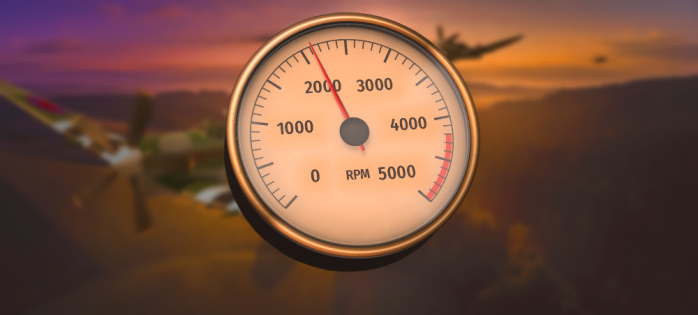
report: 2100rpm
